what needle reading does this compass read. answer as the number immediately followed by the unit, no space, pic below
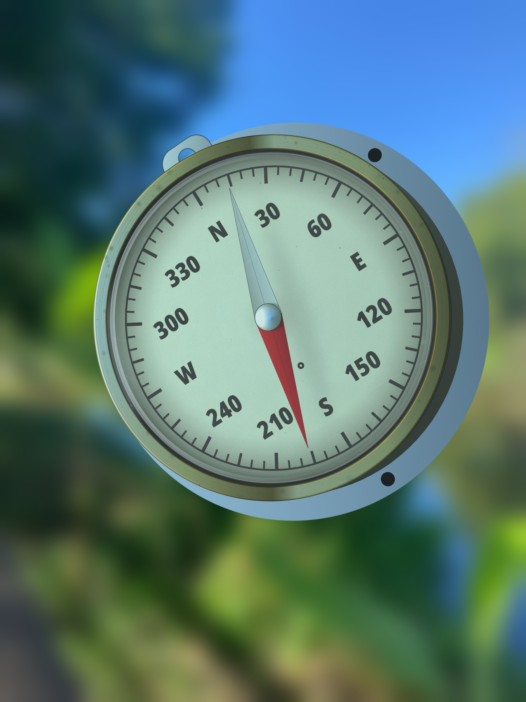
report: 195°
